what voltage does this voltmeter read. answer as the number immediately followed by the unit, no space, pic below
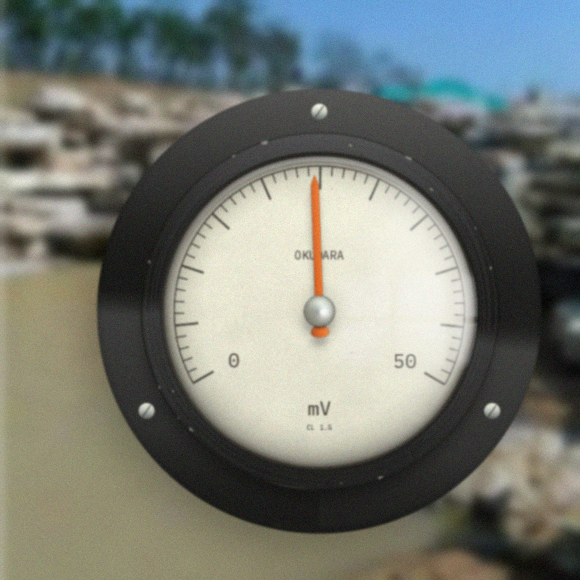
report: 24.5mV
